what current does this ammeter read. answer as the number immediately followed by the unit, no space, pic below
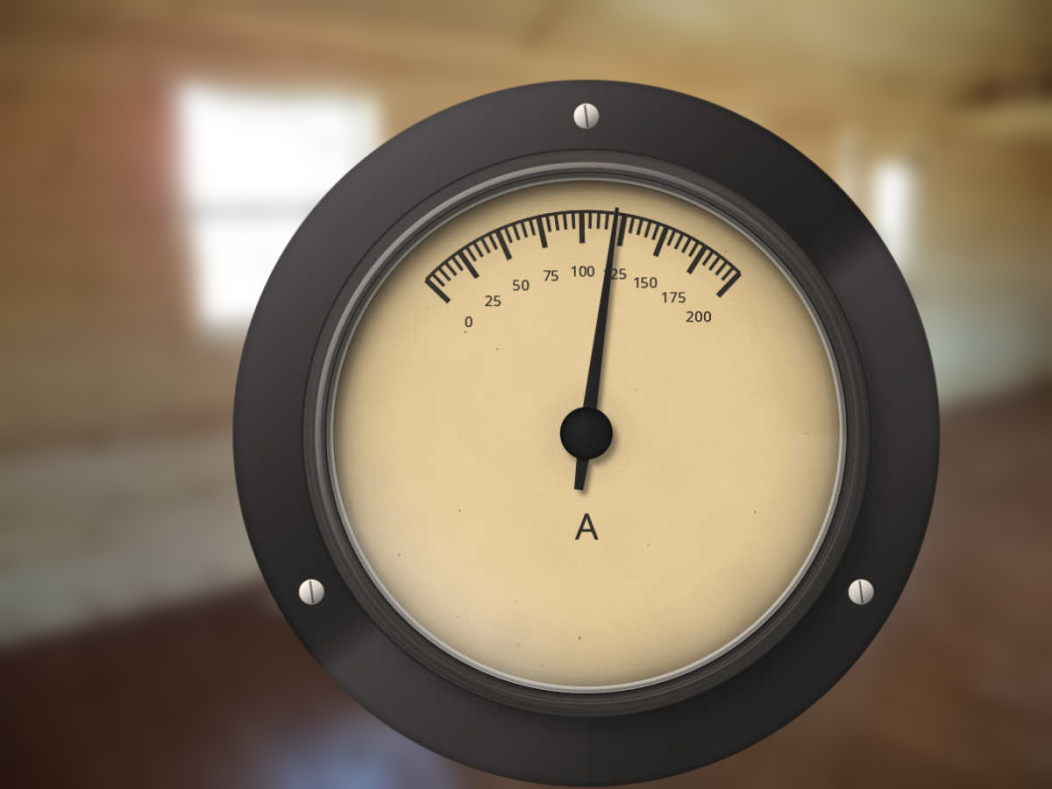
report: 120A
